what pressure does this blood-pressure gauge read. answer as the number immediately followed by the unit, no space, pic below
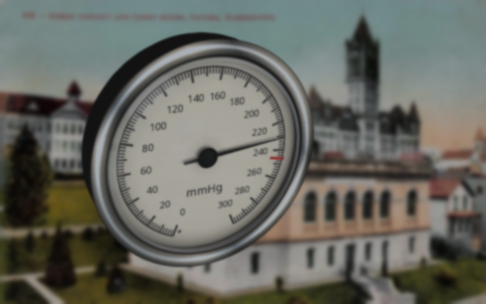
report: 230mmHg
